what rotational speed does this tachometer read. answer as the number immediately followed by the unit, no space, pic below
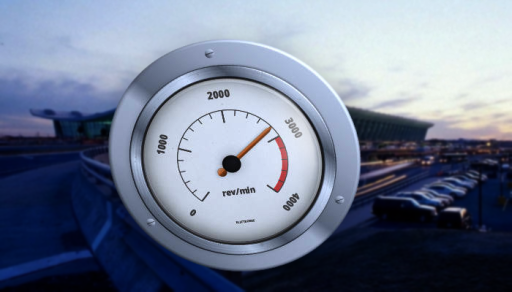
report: 2800rpm
